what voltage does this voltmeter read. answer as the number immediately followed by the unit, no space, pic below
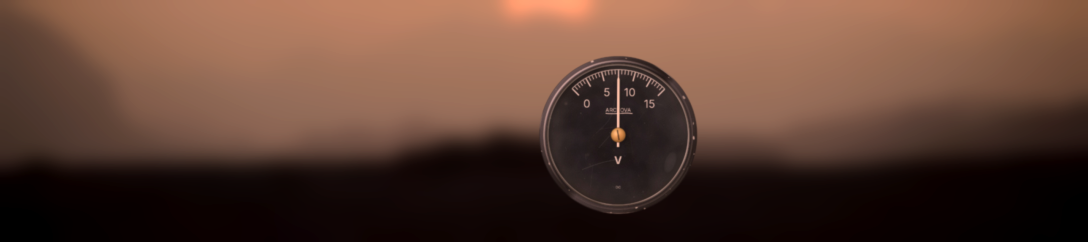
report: 7.5V
